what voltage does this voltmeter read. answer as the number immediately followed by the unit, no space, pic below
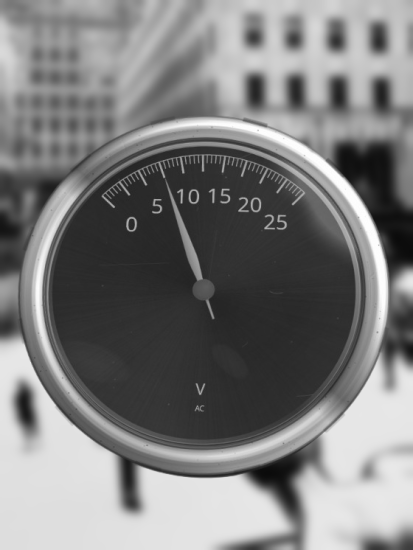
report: 7.5V
